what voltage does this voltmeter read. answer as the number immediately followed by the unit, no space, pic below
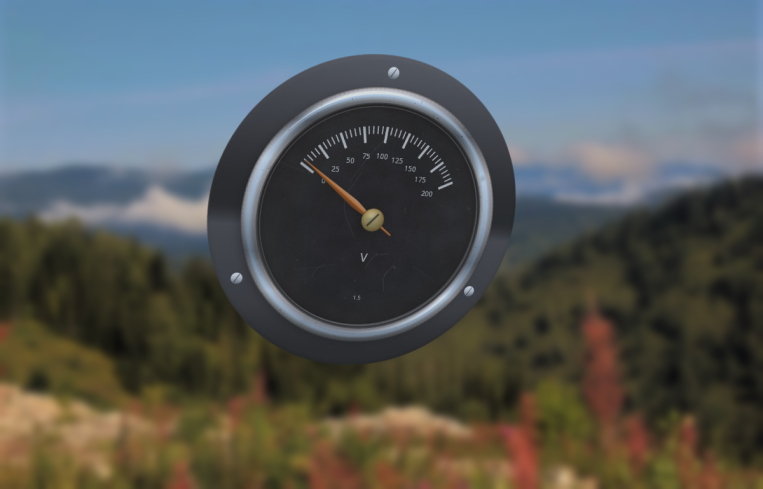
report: 5V
